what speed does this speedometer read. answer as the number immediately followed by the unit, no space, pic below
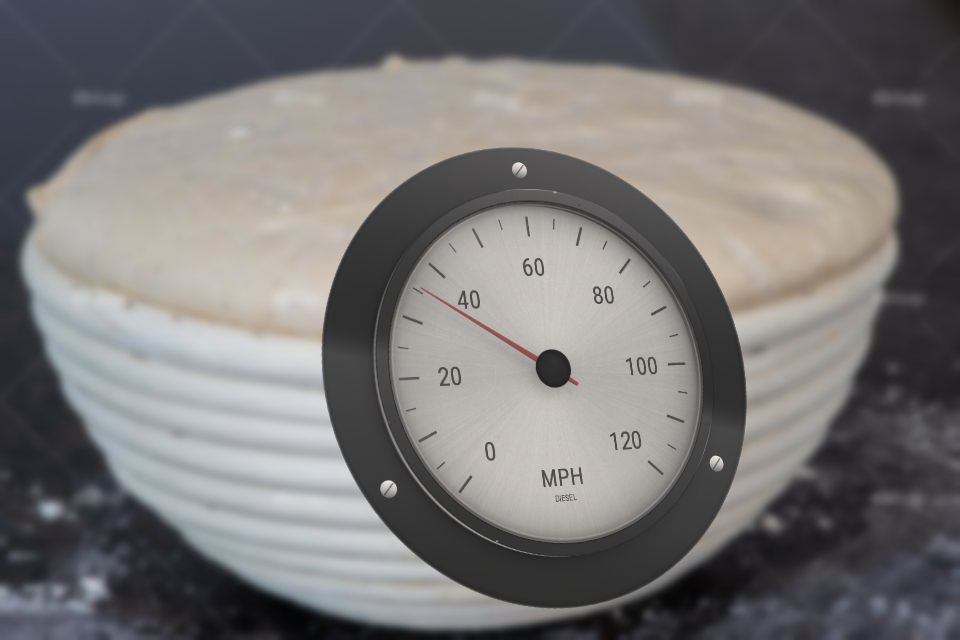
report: 35mph
